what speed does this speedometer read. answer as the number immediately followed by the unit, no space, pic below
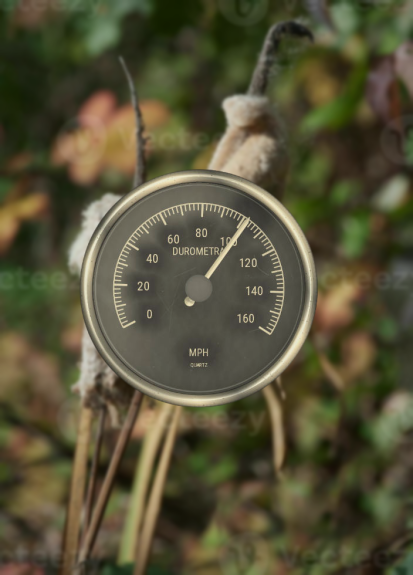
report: 102mph
